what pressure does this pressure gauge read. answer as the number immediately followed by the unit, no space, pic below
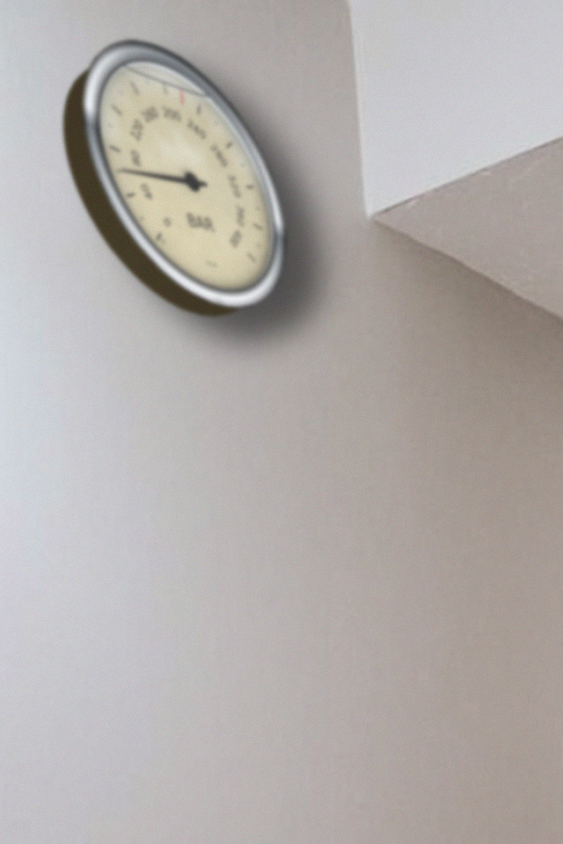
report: 60bar
